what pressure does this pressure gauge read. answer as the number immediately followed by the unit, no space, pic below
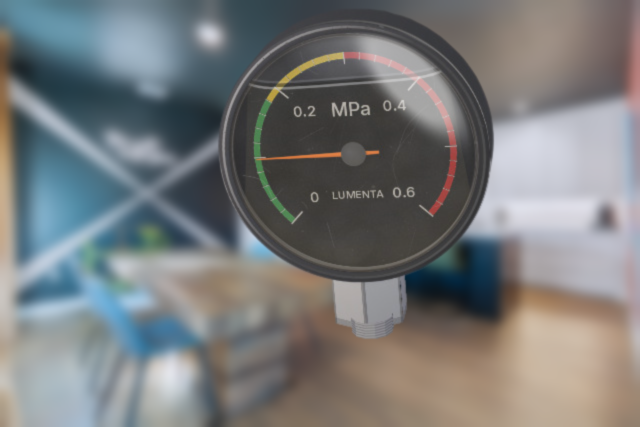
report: 0.1MPa
